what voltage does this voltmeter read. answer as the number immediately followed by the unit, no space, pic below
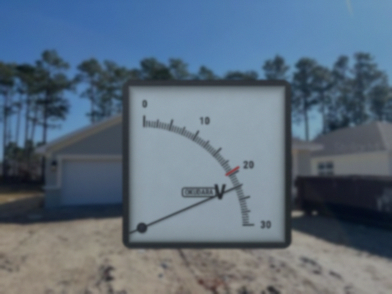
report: 22.5V
